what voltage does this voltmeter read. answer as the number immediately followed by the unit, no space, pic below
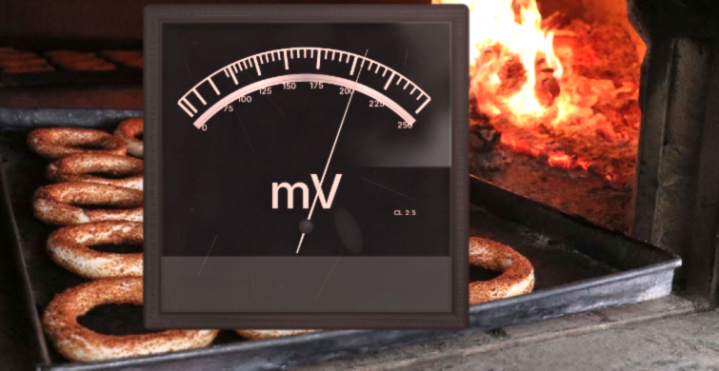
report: 205mV
